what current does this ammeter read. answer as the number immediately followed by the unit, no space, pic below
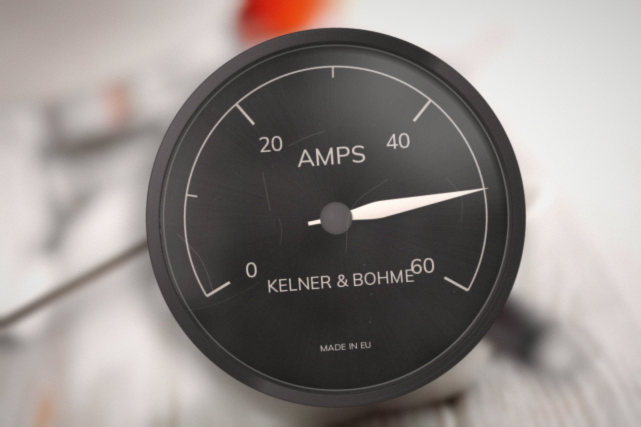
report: 50A
